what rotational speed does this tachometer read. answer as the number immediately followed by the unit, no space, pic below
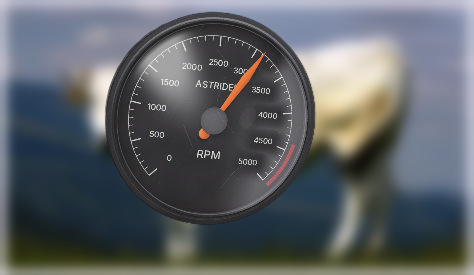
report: 3100rpm
